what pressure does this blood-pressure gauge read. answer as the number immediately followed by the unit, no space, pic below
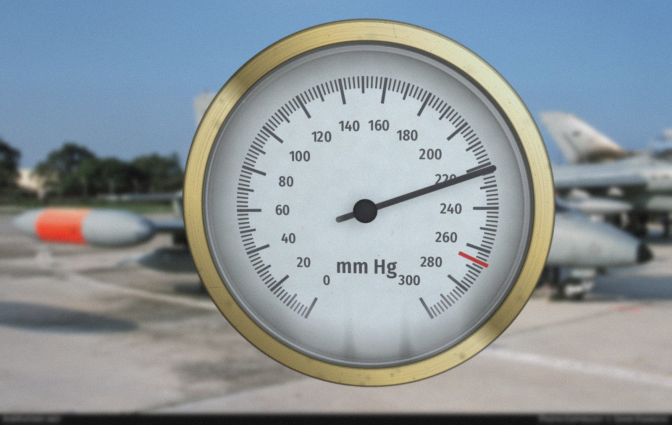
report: 222mmHg
